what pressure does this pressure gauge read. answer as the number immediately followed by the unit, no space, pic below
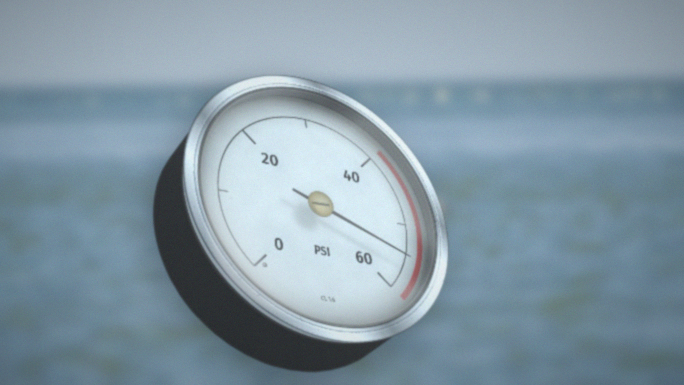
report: 55psi
